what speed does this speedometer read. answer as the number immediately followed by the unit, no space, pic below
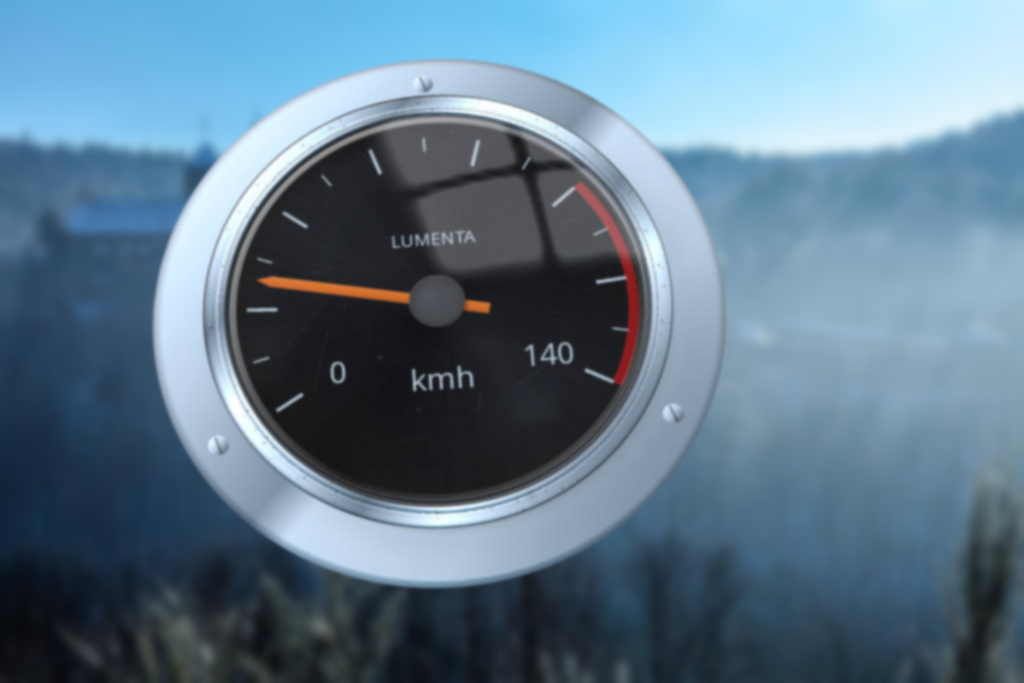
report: 25km/h
